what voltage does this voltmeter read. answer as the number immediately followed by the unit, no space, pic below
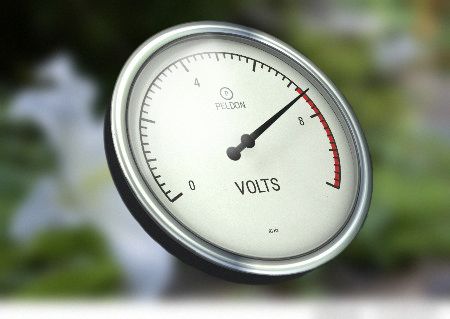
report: 7.4V
